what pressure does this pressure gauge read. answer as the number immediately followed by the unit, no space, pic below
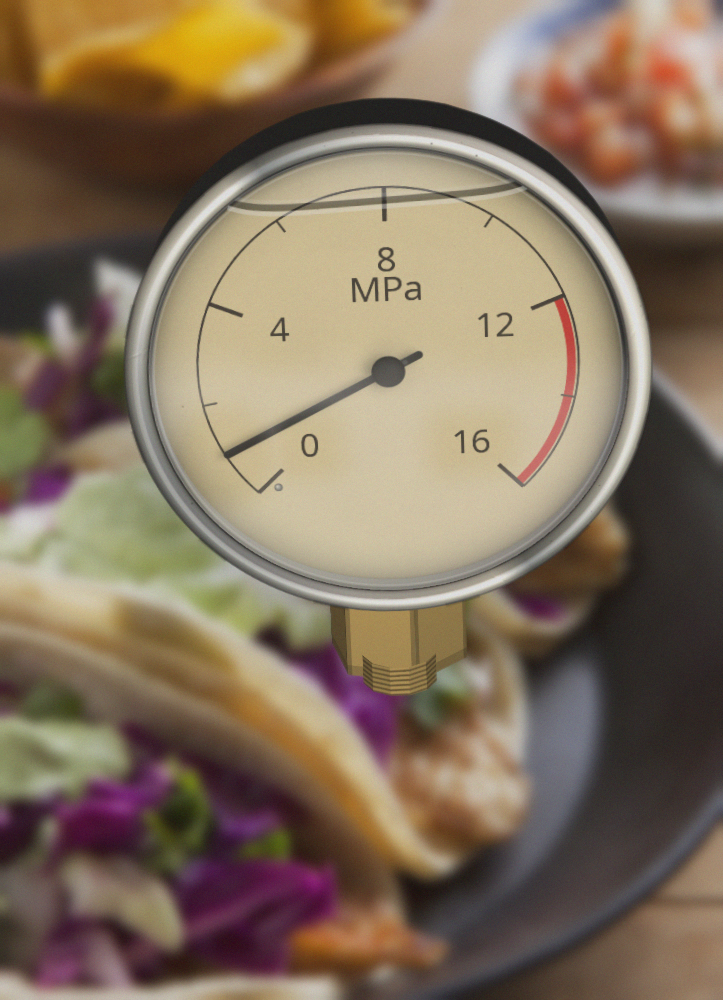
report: 1MPa
